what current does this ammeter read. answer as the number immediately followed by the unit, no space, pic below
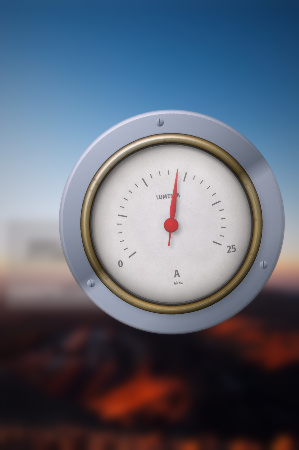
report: 14A
